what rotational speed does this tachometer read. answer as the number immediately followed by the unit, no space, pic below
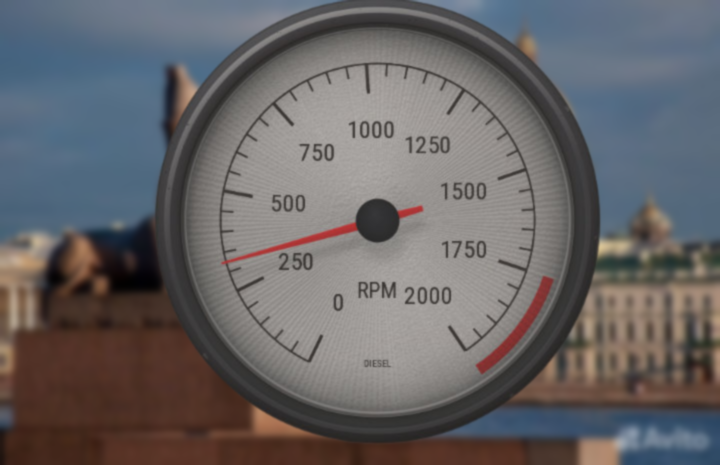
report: 325rpm
